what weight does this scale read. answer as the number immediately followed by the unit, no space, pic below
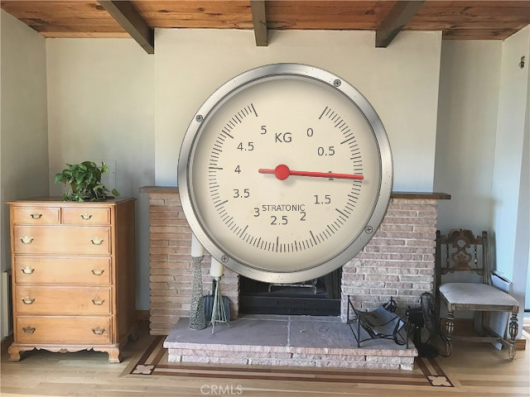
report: 1kg
